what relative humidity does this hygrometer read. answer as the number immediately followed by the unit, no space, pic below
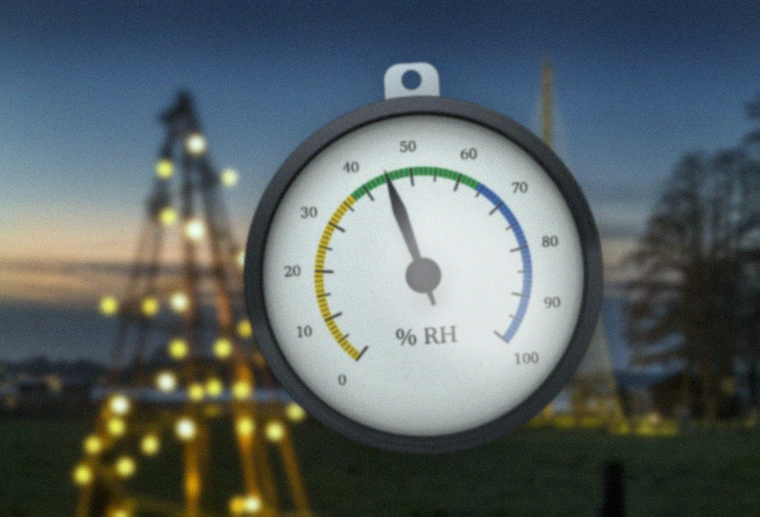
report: 45%
